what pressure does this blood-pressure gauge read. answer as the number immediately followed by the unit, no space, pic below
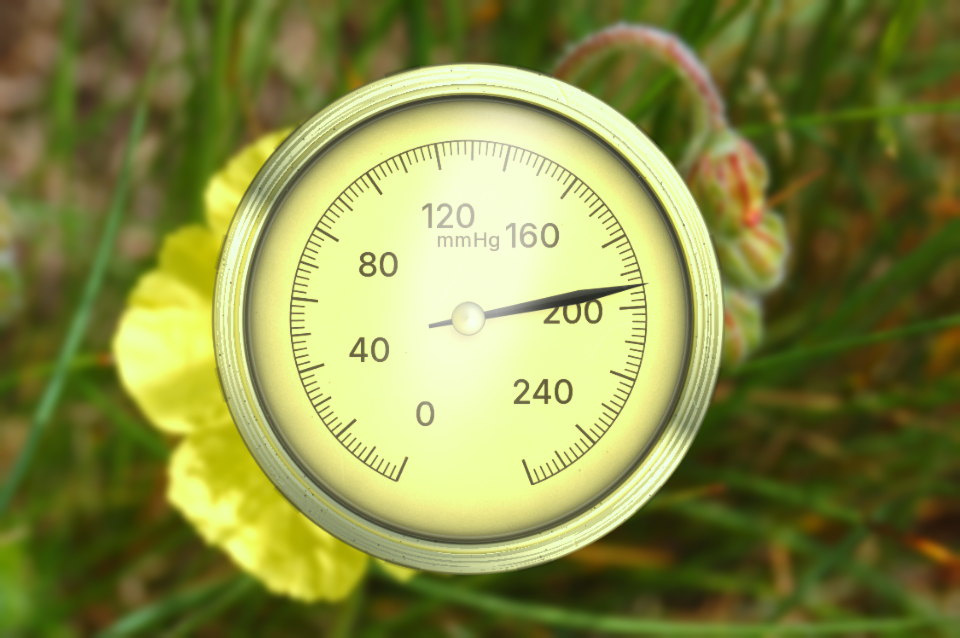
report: 194mmHg
